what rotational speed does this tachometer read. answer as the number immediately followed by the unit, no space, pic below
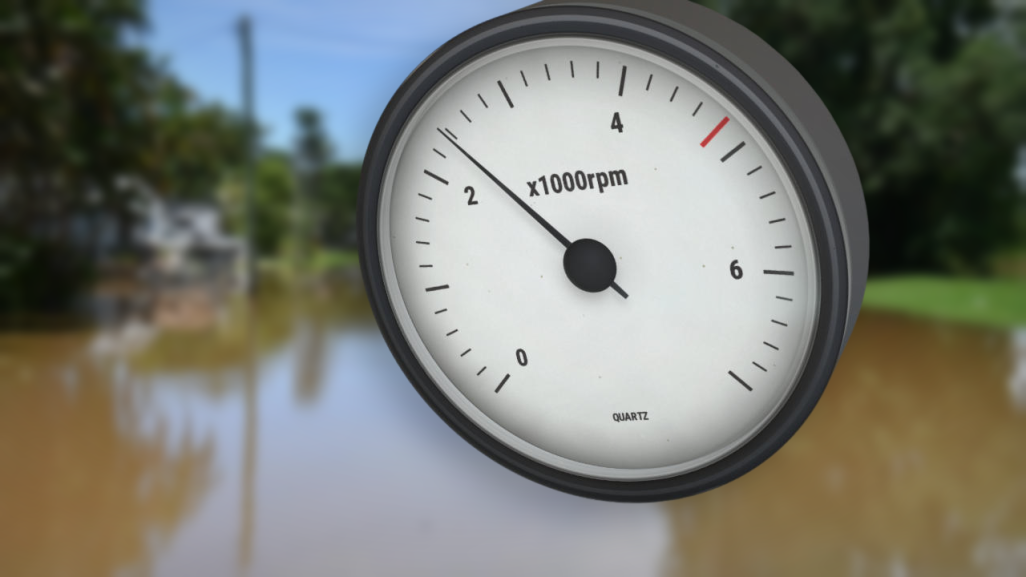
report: 2400rpm
